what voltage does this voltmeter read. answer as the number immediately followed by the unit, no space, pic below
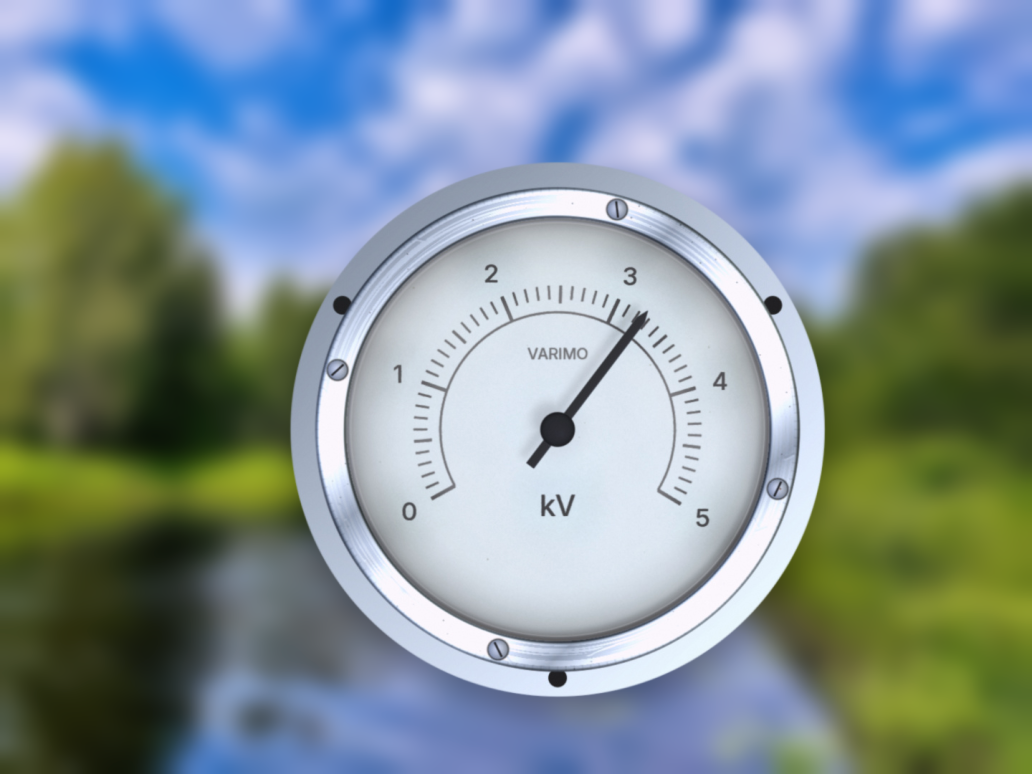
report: 3.25kV
